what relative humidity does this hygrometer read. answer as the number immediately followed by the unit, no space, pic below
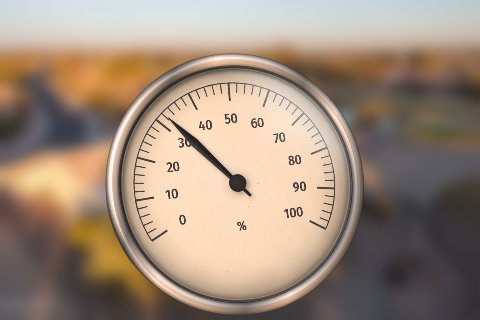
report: 32%
